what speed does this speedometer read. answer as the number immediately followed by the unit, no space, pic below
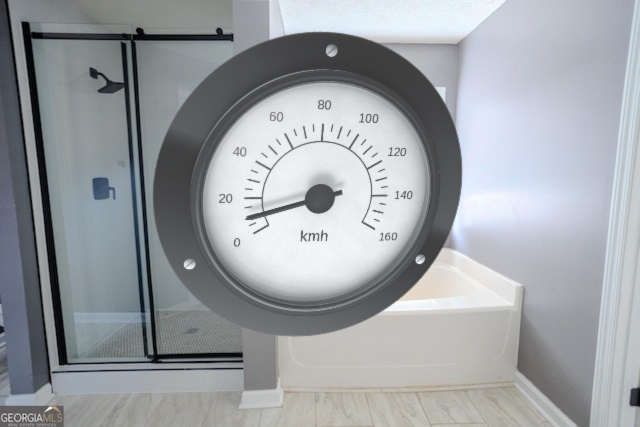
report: 10km/h
